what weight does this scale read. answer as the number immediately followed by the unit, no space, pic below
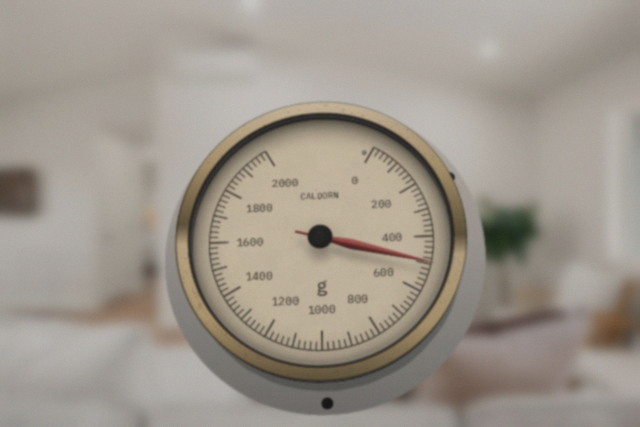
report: 500g
